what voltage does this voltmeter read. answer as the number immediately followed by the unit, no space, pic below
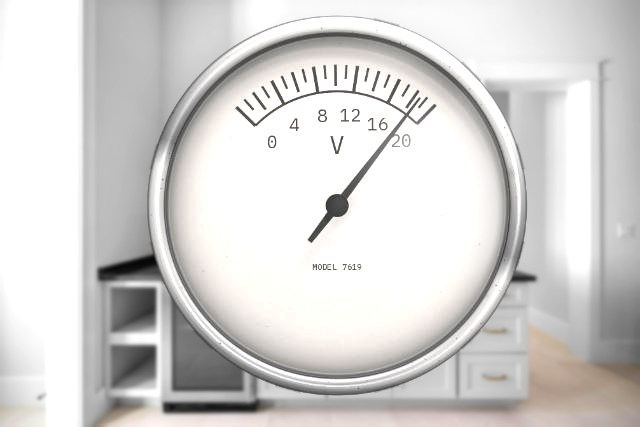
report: 18.5V
